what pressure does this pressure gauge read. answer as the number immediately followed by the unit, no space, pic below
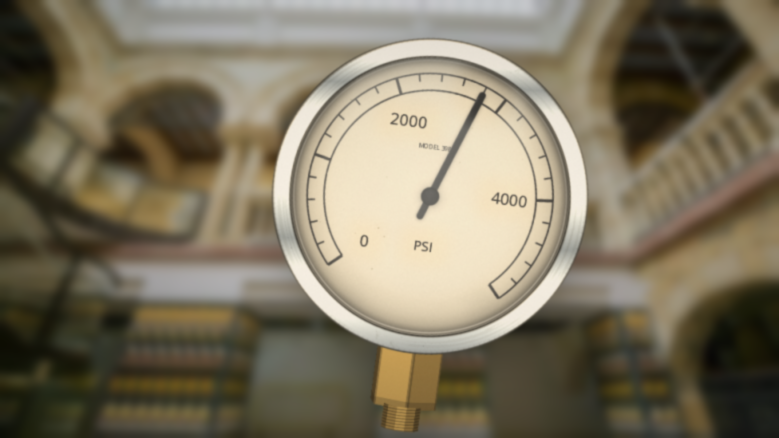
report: 2800psi
